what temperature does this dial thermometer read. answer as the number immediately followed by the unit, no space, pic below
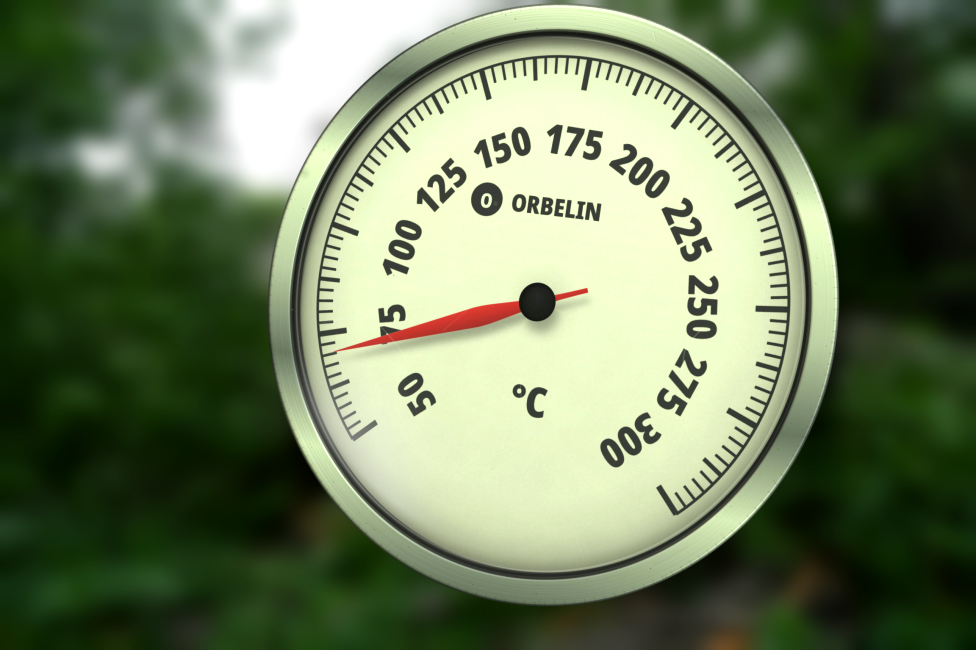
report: 70°C
